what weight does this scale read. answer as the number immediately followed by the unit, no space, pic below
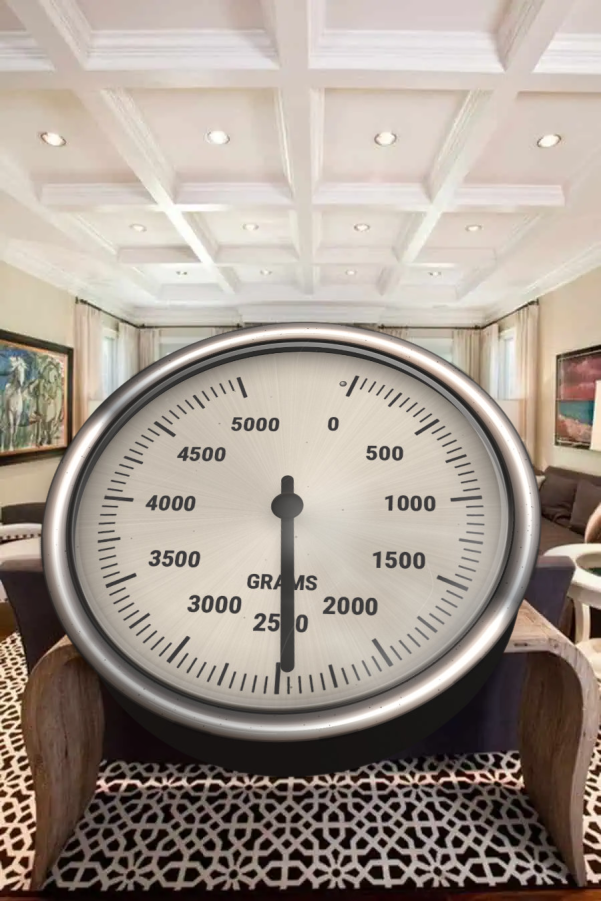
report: 2450g
